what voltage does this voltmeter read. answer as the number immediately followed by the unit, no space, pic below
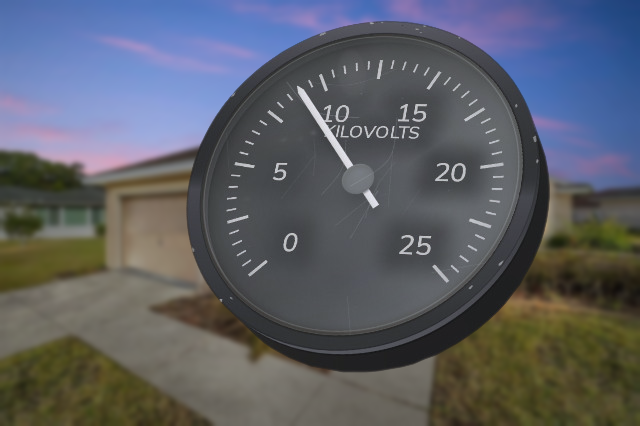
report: 9kV
